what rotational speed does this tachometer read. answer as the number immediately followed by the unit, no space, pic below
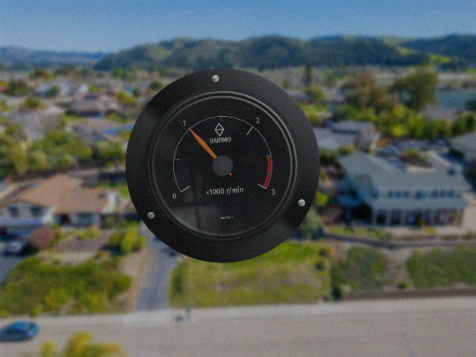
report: 1000rpm
